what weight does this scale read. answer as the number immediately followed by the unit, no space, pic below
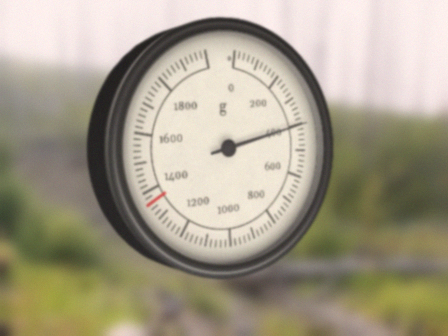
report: 400g
